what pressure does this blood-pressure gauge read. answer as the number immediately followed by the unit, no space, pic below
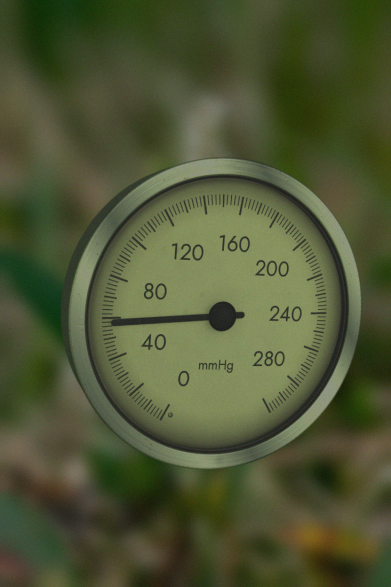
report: 58mmHg
